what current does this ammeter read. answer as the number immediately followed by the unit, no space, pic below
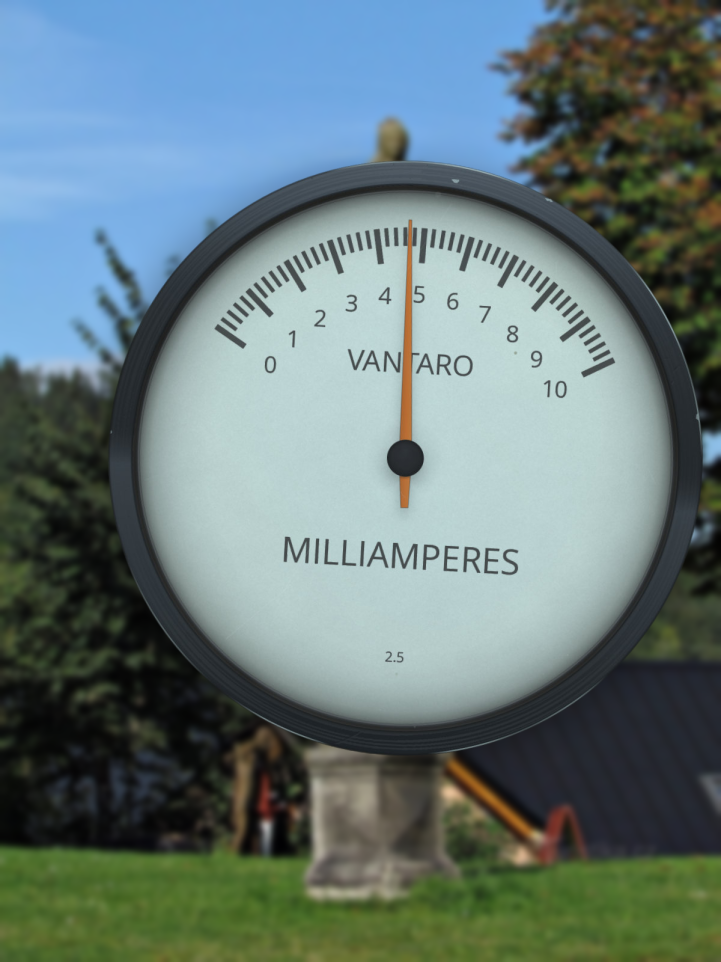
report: 4.7mA
